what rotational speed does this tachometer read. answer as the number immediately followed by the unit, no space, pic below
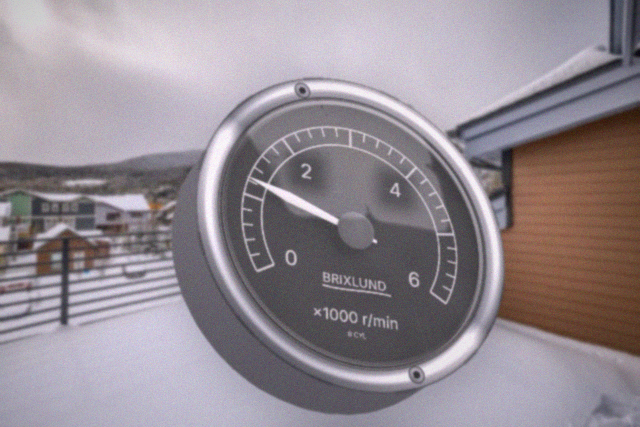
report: 1200rpm
